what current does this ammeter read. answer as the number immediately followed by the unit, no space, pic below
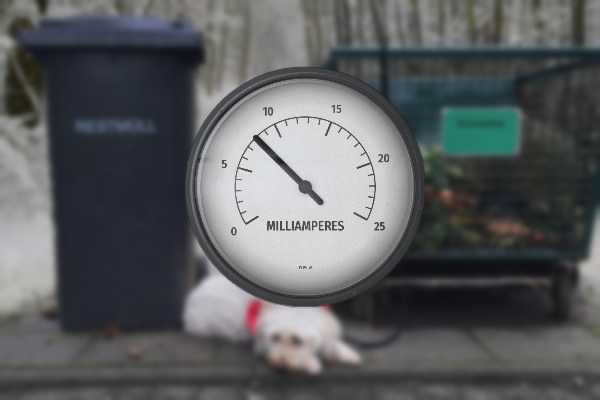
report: 8mA
